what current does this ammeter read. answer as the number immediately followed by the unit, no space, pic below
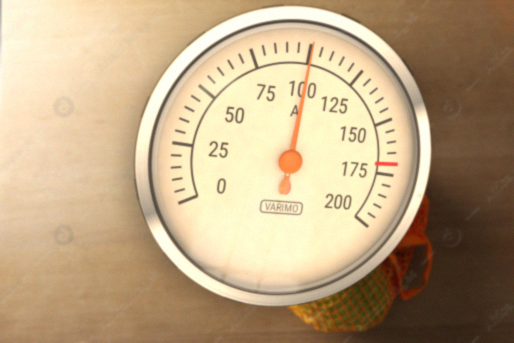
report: 100A
